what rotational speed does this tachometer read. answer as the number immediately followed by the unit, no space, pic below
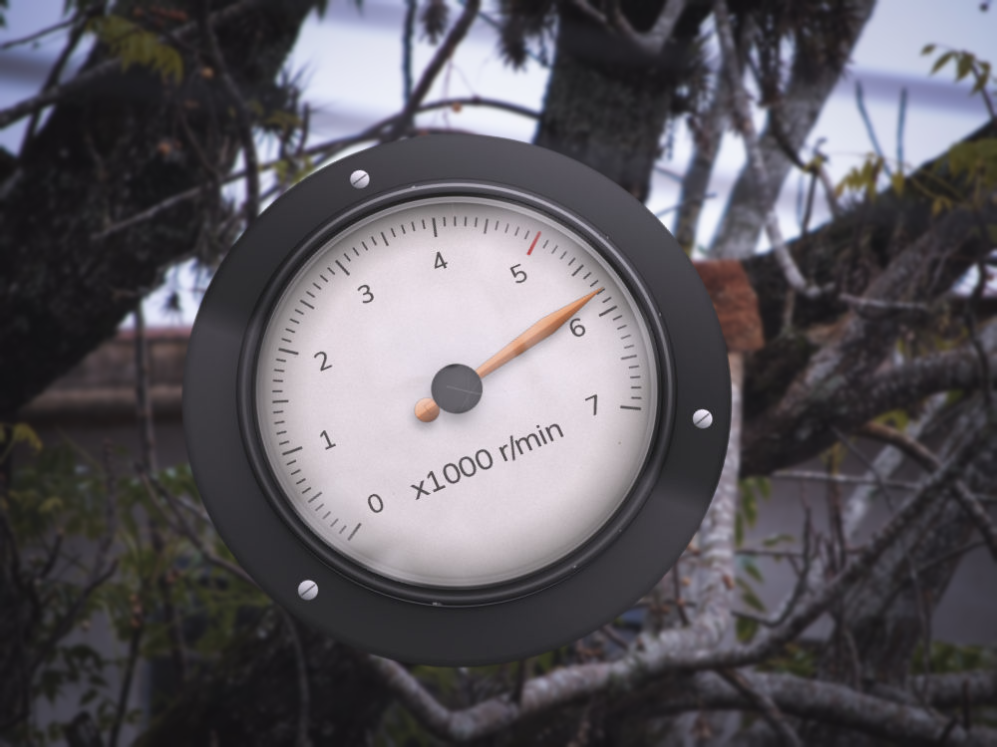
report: 5800rpm
